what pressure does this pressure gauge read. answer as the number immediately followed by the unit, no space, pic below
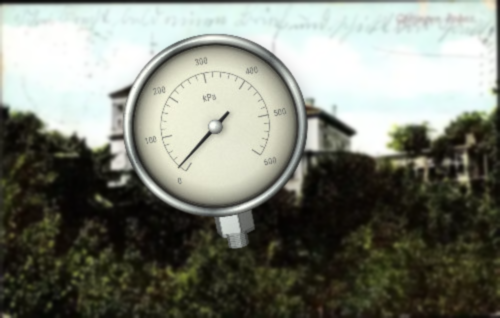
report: 20kPa
